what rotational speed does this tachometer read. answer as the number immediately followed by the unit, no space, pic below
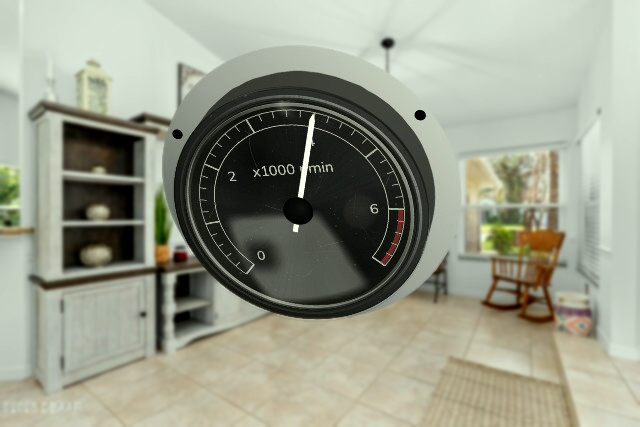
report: 4000rpm
